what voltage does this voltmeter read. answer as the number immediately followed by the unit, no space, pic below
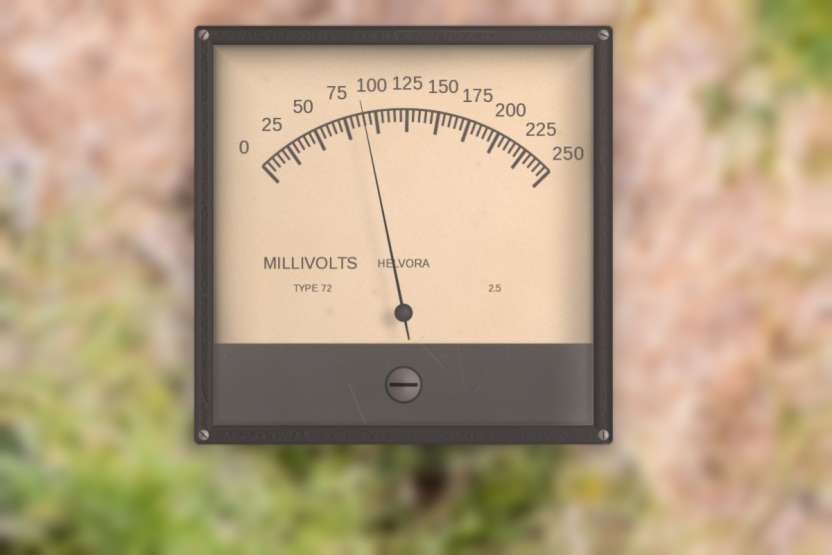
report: 90mV
